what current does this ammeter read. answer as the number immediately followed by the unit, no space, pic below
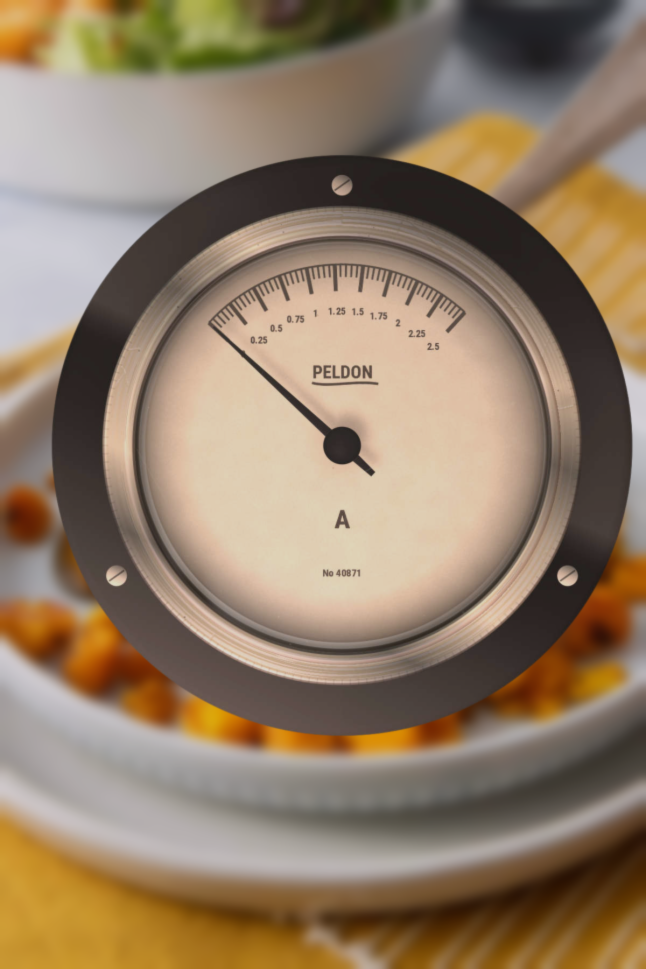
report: 0A
